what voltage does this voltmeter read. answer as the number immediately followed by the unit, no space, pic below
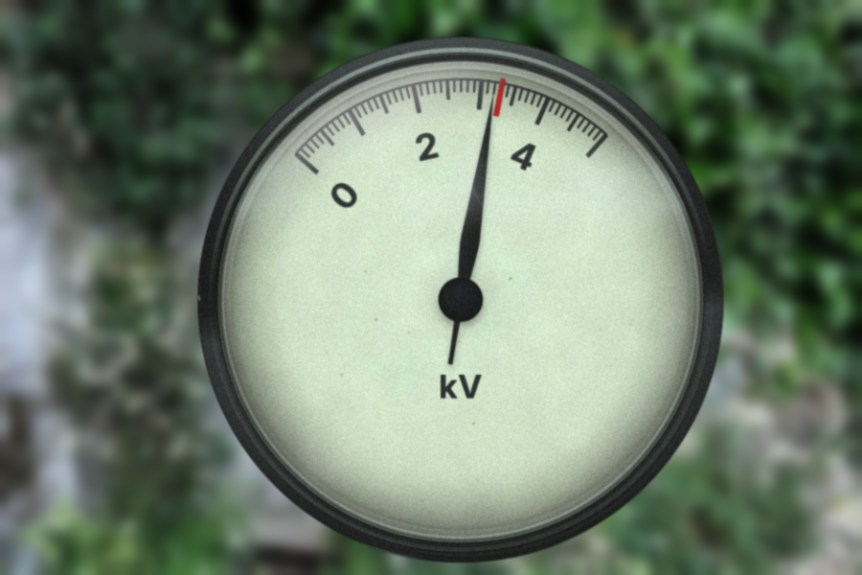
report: 3.2kV
